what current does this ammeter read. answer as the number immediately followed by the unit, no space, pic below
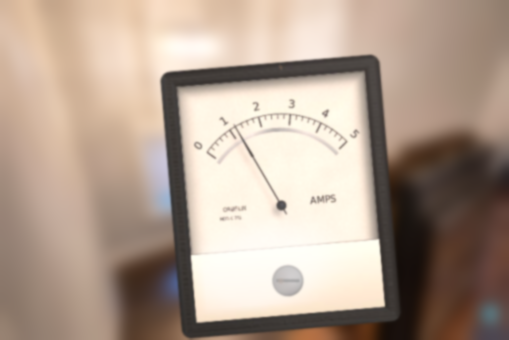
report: 1.2A
